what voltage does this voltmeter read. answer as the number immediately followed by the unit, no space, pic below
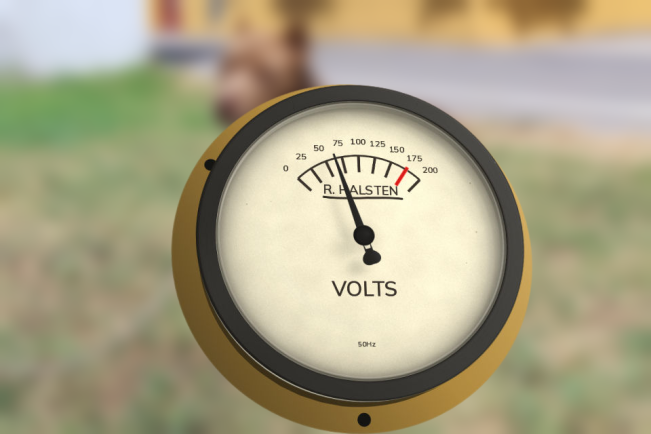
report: 62.5V
